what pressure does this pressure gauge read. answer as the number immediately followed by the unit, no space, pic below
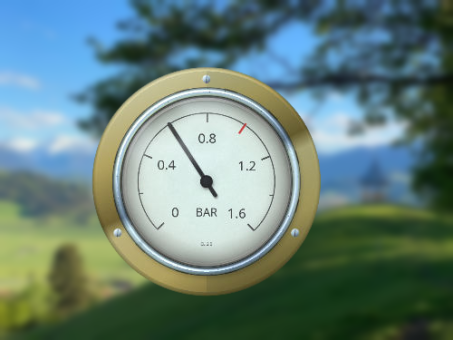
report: 0.6bar
